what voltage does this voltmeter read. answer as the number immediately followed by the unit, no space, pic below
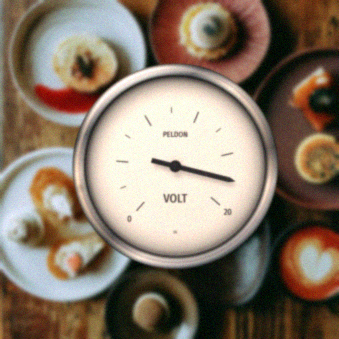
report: 18V
